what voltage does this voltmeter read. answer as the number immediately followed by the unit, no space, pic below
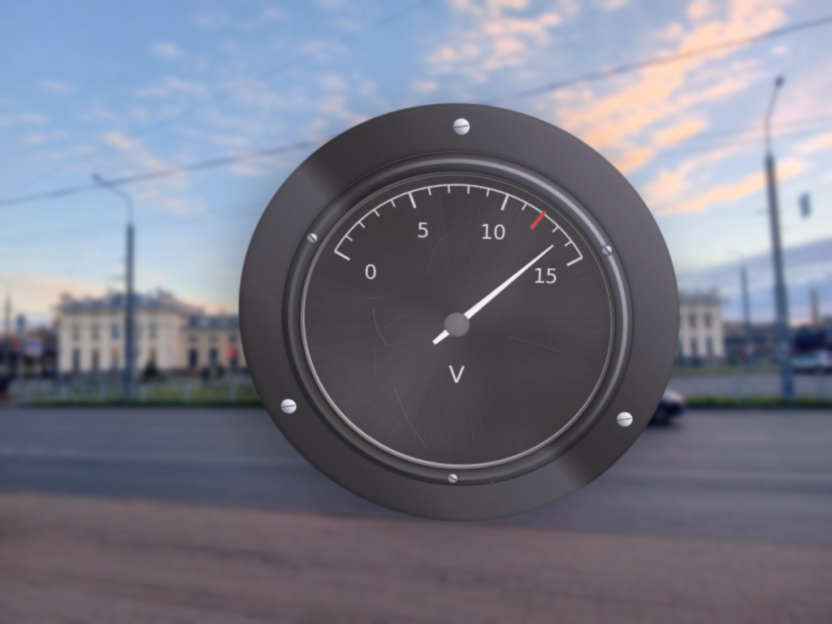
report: 13.5V
